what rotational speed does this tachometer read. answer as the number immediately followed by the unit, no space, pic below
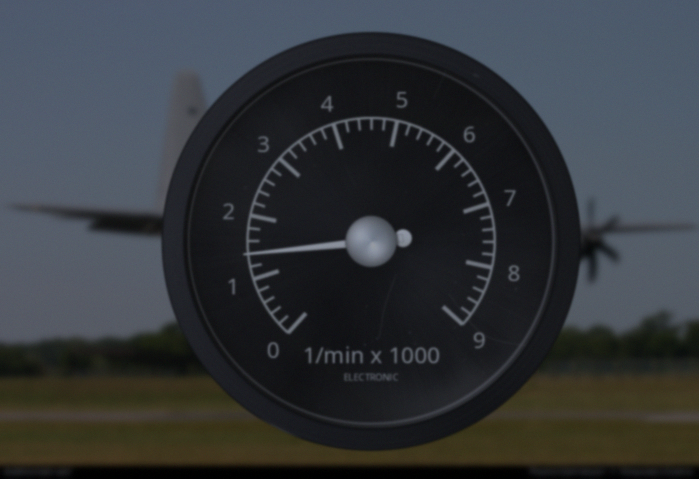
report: 1400rpm
